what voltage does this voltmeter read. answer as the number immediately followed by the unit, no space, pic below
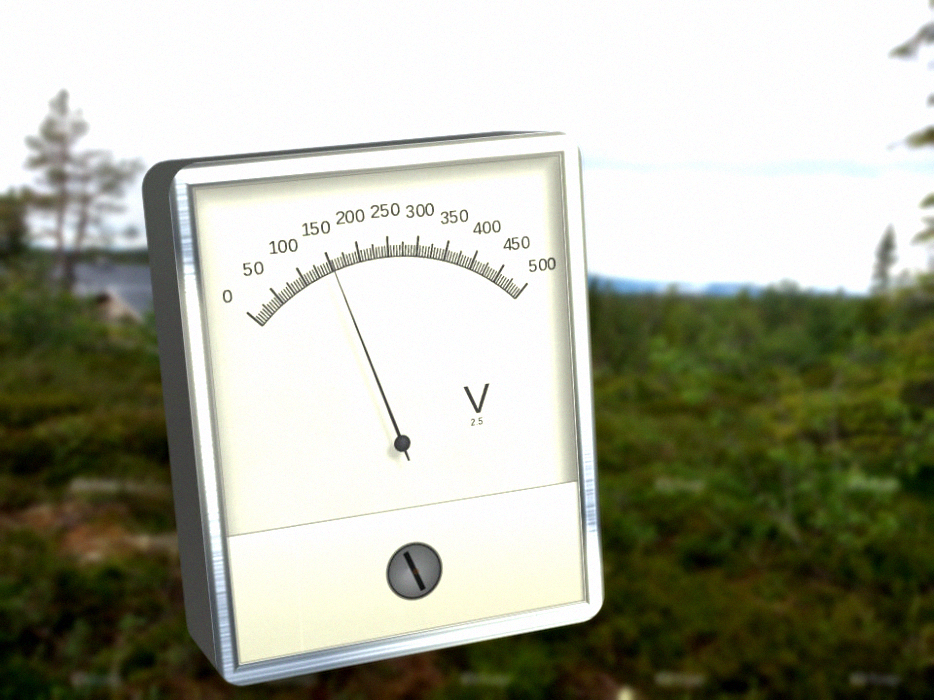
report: 150V
